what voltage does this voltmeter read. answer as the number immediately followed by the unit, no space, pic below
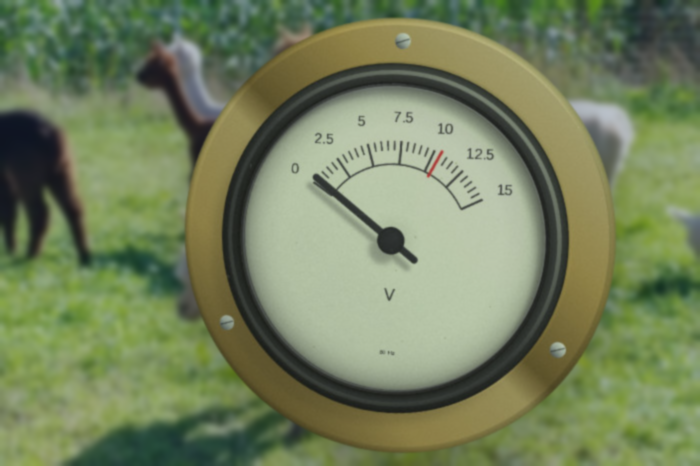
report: 0.5V
